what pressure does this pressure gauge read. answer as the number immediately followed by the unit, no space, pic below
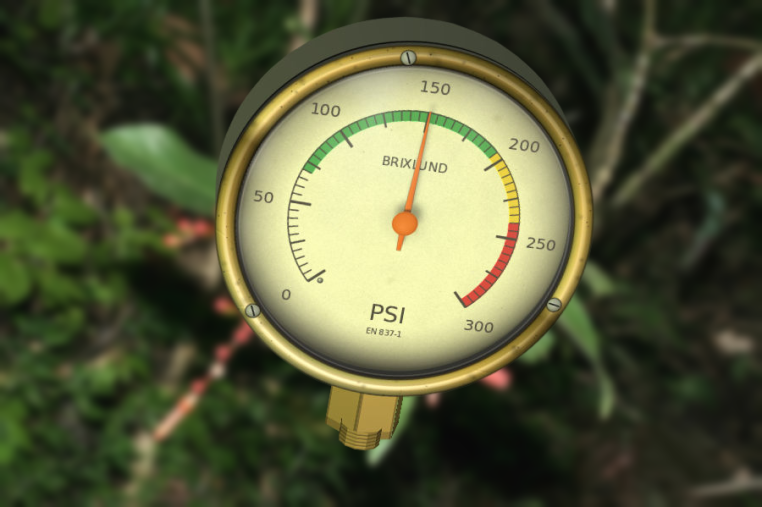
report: 150psi
